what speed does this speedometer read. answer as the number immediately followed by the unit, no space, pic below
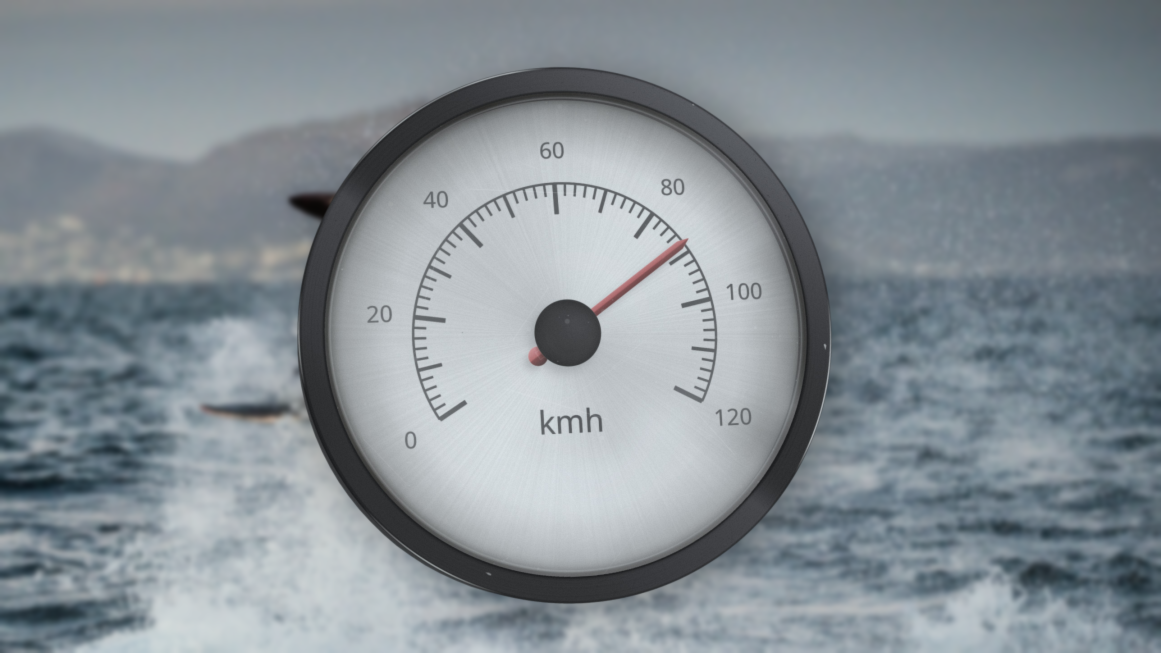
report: 88km/h
